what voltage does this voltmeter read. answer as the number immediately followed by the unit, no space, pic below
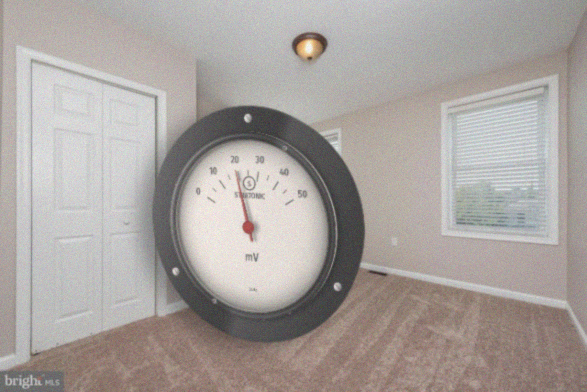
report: 20mV
